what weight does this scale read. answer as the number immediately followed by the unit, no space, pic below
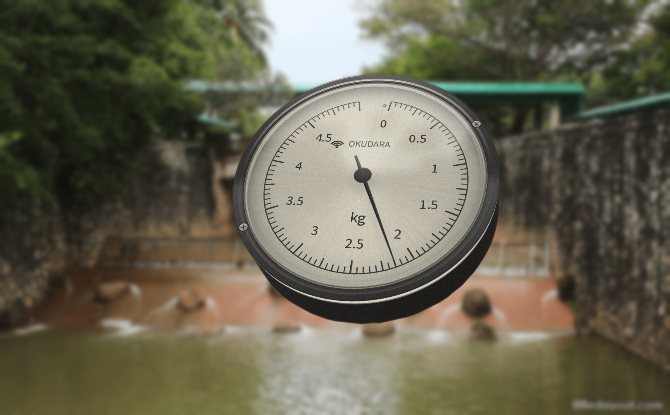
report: 2.15kg
